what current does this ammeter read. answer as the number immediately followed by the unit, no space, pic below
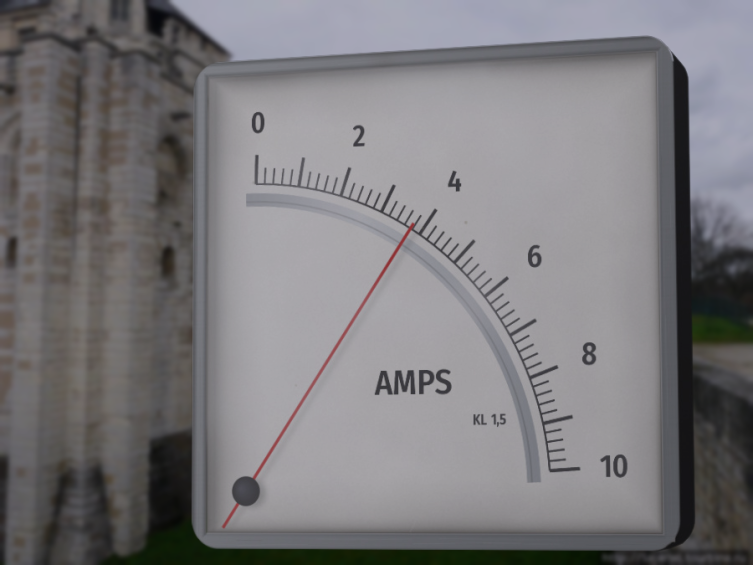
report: 3.8A
